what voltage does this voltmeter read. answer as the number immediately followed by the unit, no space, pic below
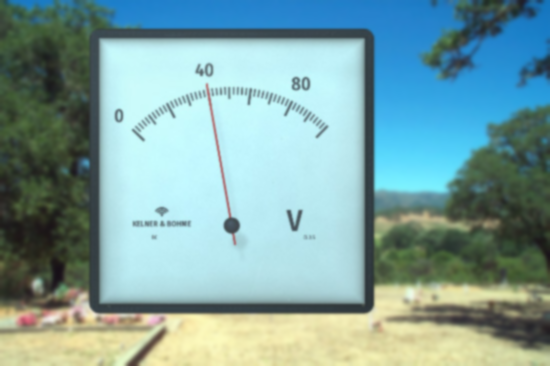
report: 40V
